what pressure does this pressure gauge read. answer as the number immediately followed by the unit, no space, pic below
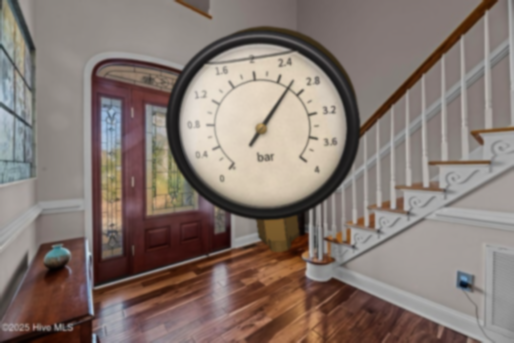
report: 2.6bar
